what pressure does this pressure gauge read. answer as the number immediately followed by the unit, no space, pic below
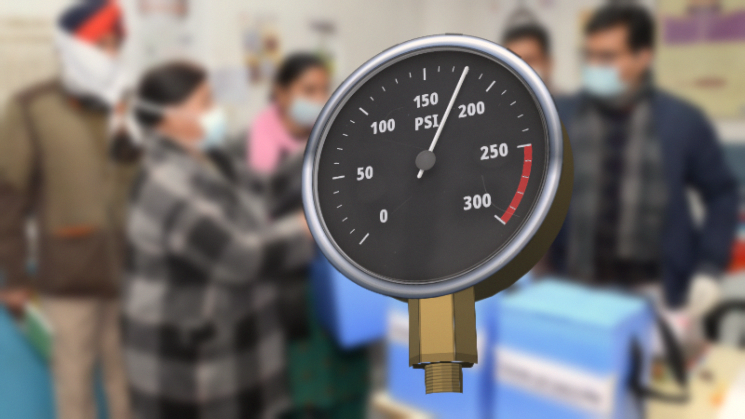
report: 180psi
